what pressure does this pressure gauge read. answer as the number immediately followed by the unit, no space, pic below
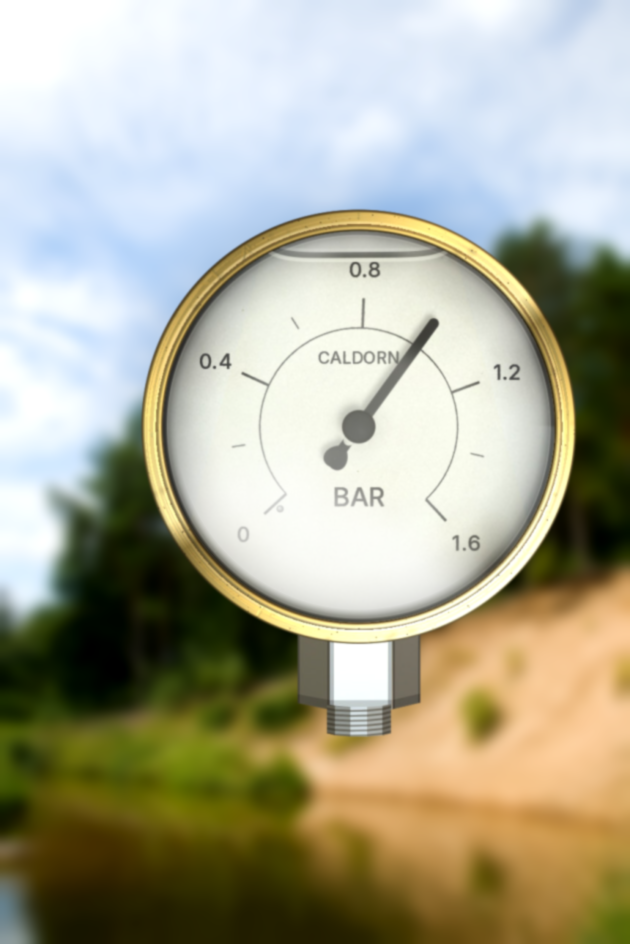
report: 1bar
